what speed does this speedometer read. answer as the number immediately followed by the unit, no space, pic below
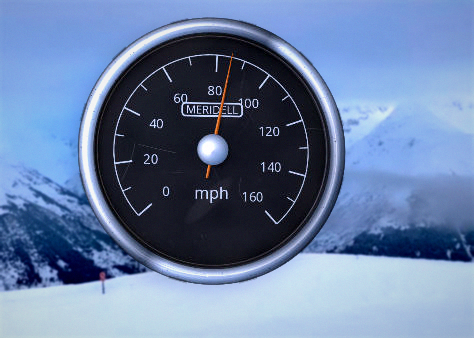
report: 85mph
